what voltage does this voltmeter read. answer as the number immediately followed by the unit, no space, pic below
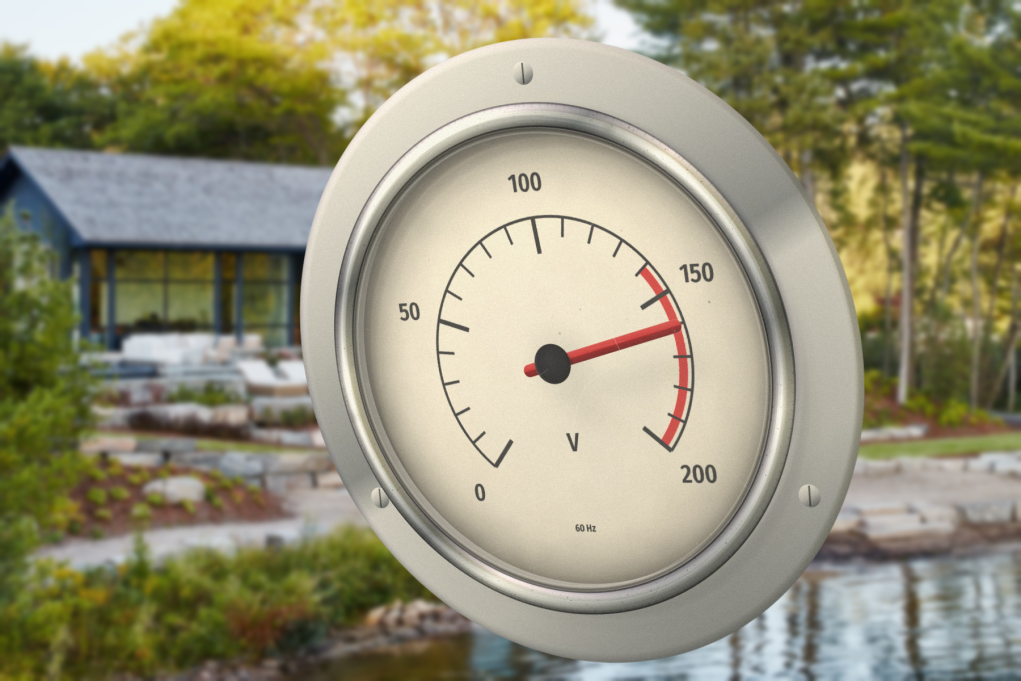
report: 160V
